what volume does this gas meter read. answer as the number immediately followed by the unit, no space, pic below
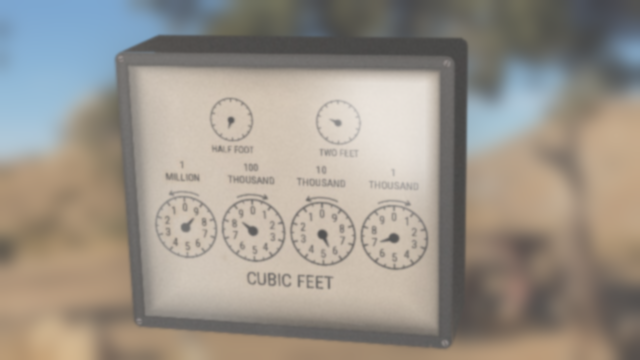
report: 885700ft³
